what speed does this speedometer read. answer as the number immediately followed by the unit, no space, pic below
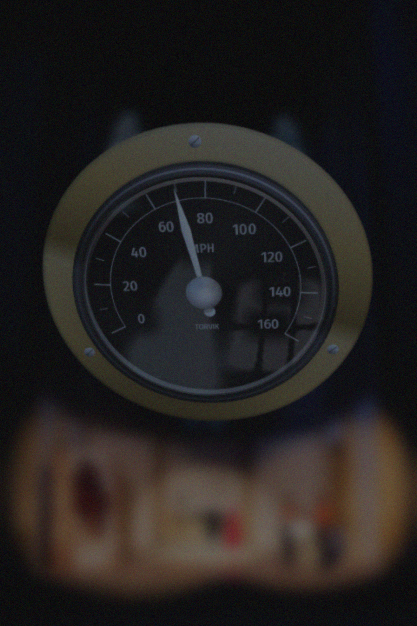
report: 70mph
